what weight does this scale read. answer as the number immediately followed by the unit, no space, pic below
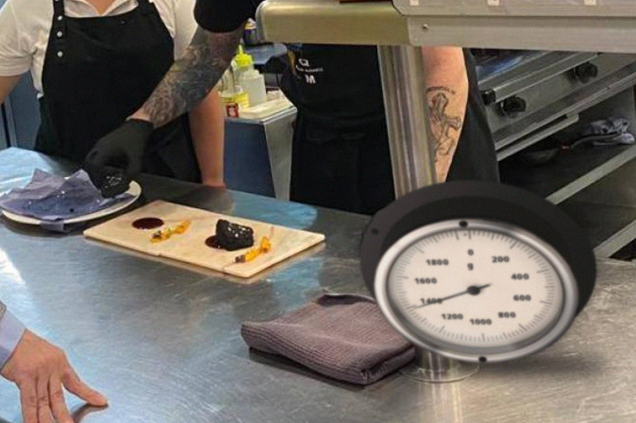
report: 1400g
